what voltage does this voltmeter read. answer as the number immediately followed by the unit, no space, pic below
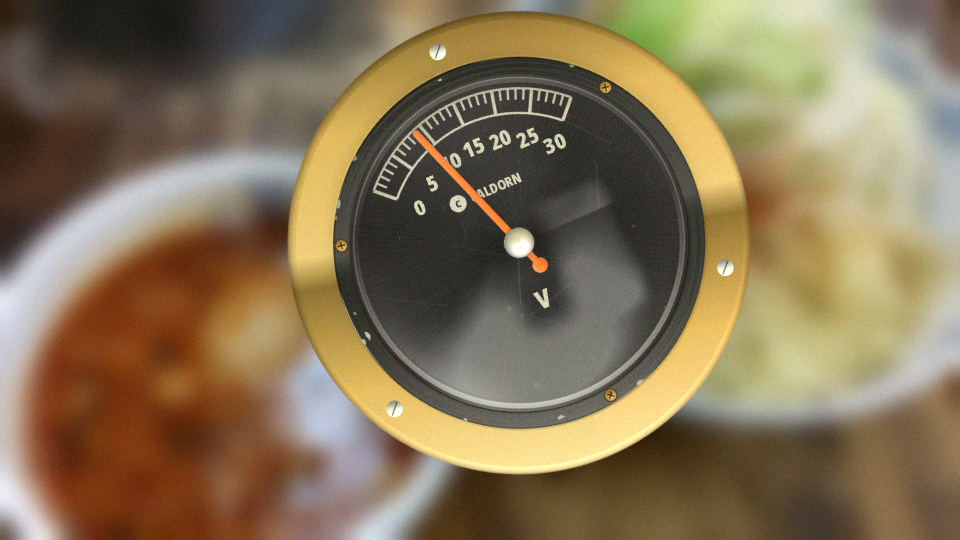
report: 9V
